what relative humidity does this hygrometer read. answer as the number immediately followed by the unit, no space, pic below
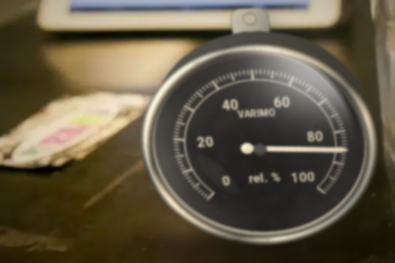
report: 85%
